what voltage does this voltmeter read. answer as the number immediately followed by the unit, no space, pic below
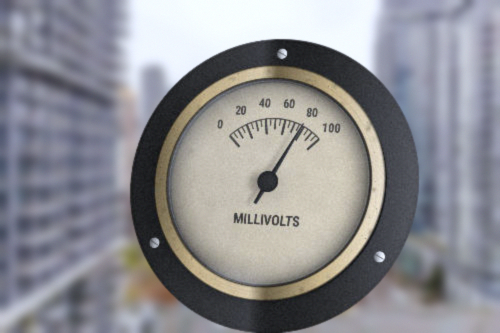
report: 80mV
